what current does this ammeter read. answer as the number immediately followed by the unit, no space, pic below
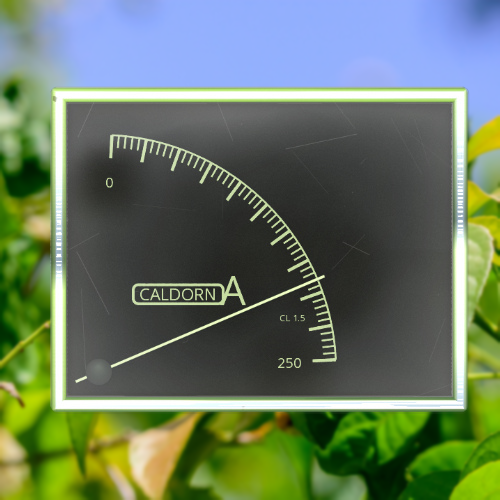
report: 190A
